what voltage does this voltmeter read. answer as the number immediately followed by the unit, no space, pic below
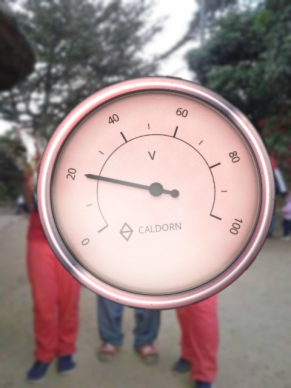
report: 20V
